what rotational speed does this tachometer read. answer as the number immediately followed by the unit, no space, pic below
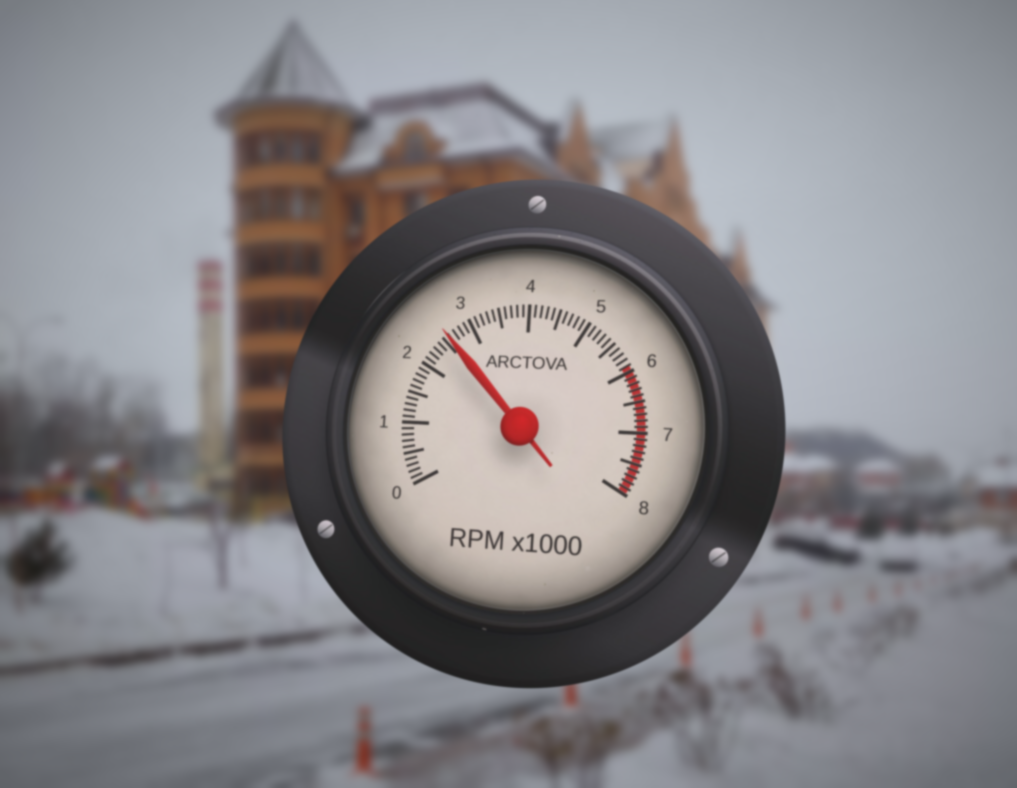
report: 2600rpm
